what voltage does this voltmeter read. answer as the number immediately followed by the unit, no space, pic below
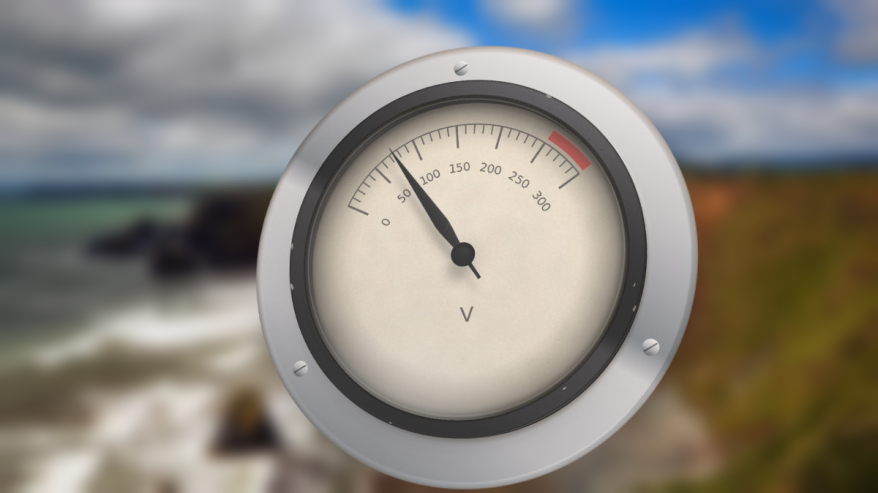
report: 75V
